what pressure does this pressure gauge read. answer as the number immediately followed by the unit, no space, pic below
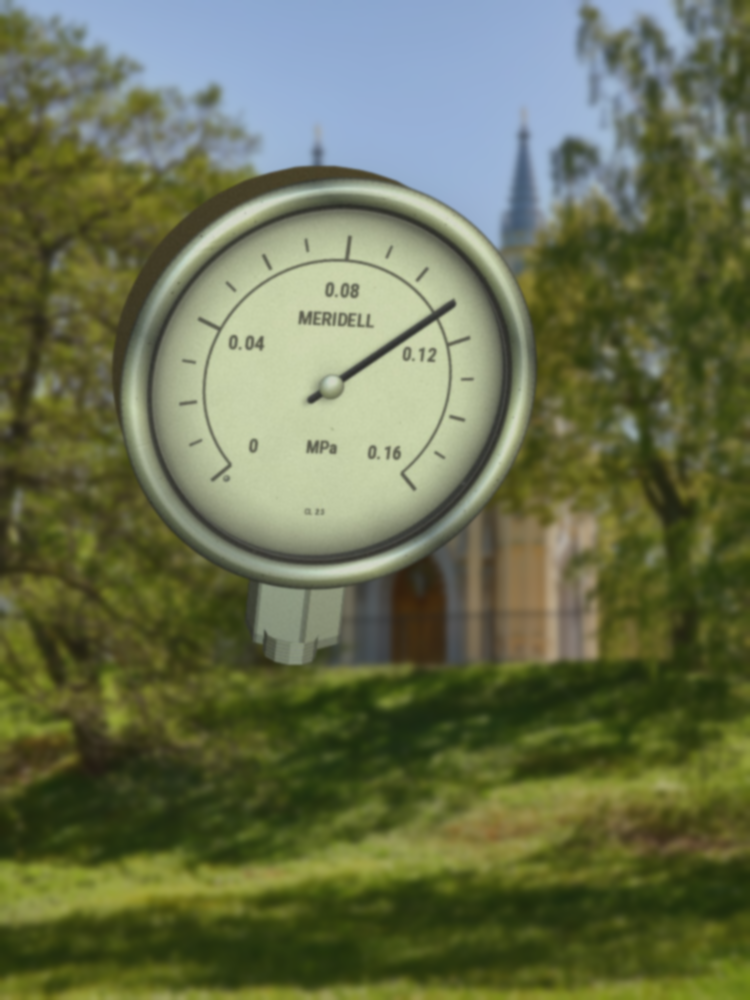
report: 0.11MPa
